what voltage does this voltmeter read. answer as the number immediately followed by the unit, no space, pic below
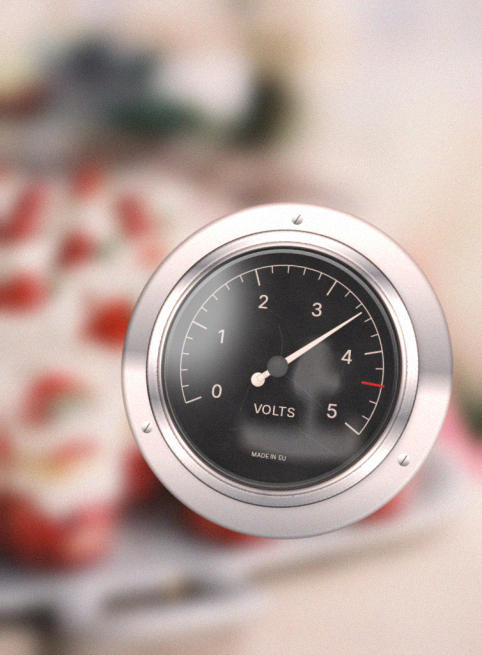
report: 3.5V
